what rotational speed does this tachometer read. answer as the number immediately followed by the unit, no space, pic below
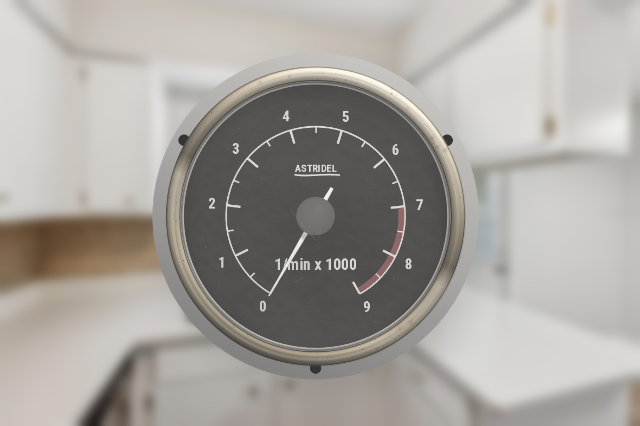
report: 0rpm
